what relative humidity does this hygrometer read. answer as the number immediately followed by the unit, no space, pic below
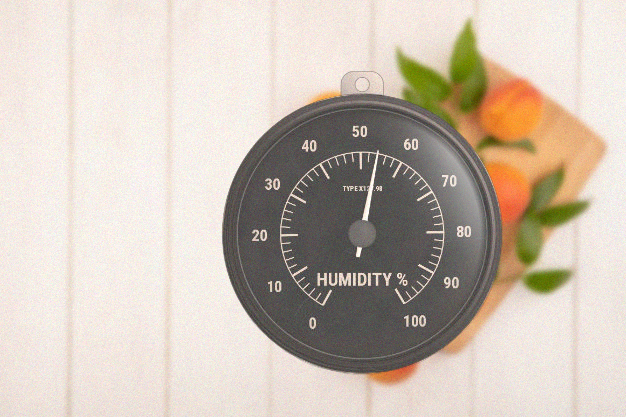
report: 54%
